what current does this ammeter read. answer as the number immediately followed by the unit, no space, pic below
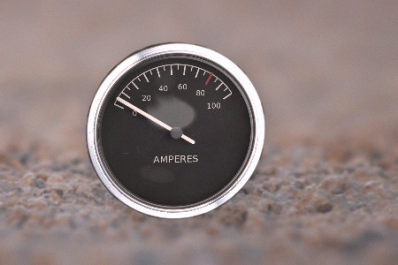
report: 5A
